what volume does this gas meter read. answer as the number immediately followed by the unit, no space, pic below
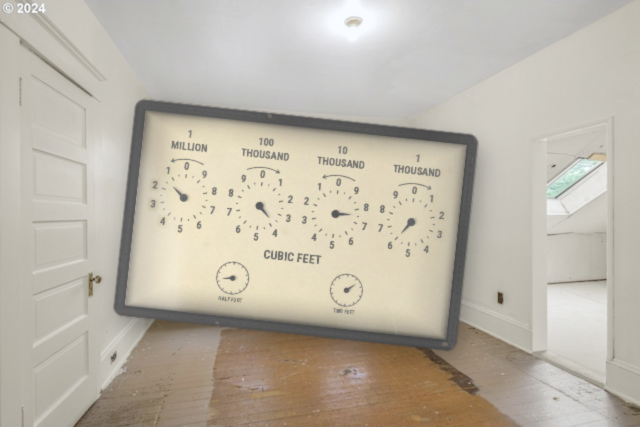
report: 137600ft³
